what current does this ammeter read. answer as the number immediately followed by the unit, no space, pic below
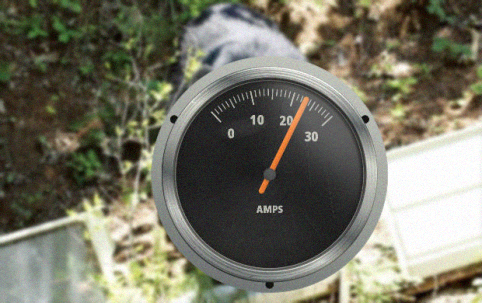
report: 23A
